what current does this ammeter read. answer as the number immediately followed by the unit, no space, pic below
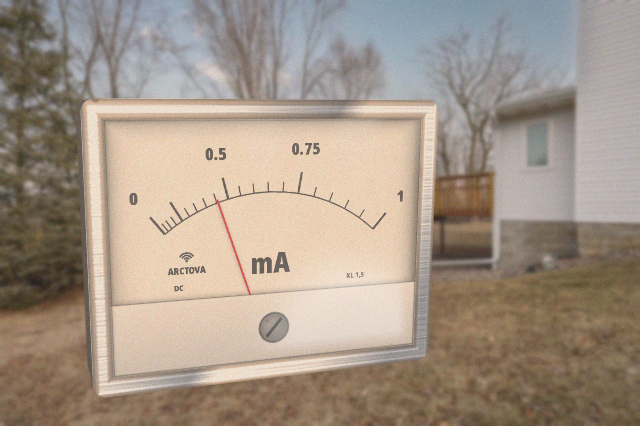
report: 0.45mA
